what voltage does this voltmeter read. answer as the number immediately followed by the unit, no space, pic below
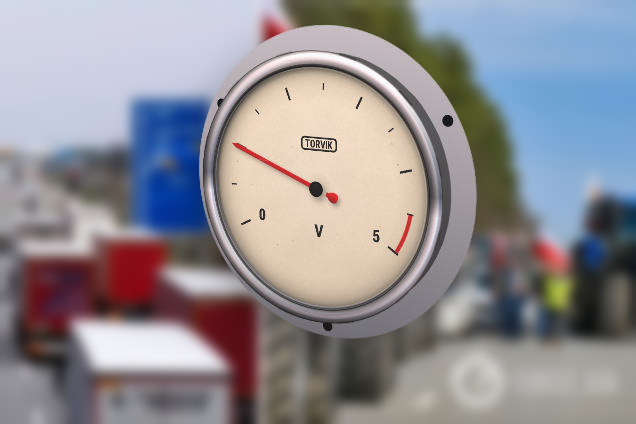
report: 1V
